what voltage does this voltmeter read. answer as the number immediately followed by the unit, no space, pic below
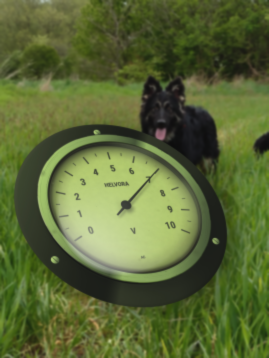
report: 7V
